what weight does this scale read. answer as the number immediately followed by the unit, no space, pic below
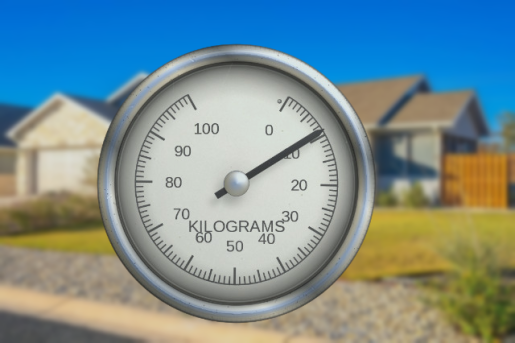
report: 9kg
